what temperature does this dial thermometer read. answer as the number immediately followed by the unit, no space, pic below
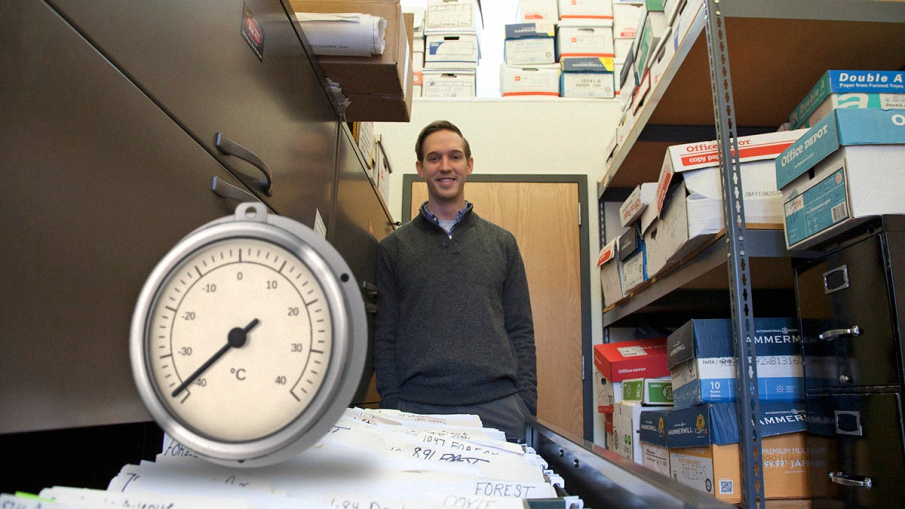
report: -38°C
